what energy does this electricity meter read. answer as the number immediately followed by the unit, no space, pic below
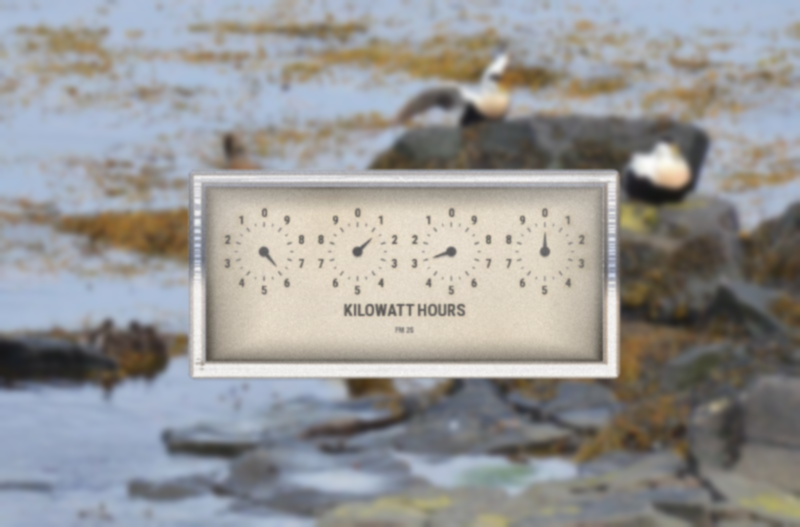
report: 6130kWh
